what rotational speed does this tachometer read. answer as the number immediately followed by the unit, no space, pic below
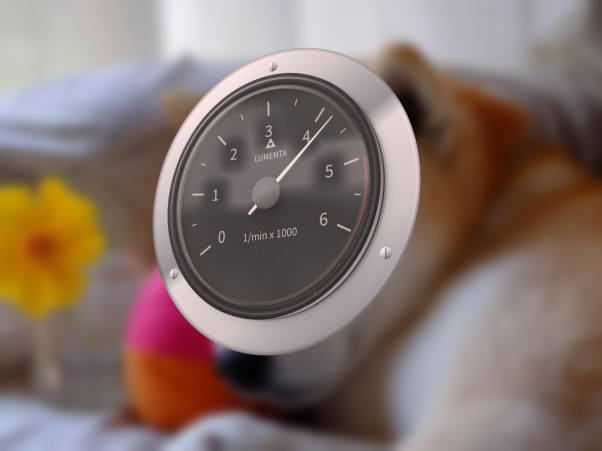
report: 4250rpm
